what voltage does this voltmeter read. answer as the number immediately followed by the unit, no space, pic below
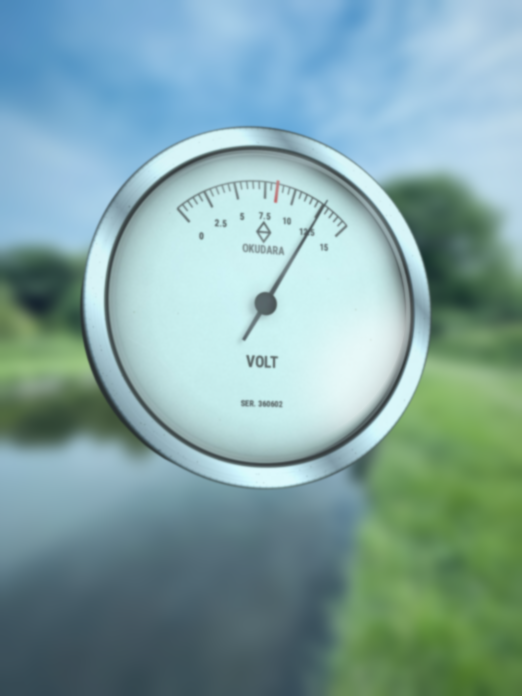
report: 12.5V
